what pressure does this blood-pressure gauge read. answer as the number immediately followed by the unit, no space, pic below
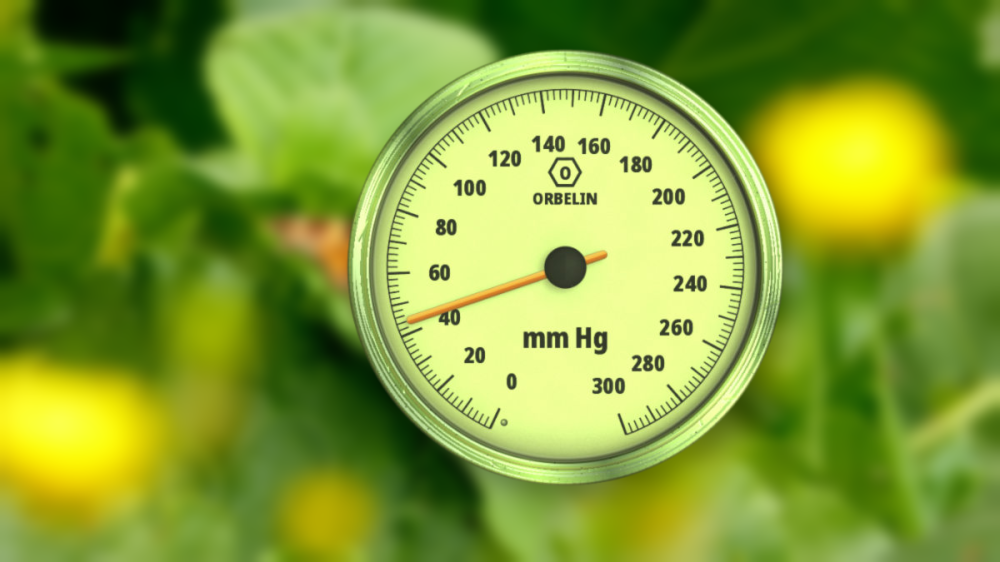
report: 44mmHg
